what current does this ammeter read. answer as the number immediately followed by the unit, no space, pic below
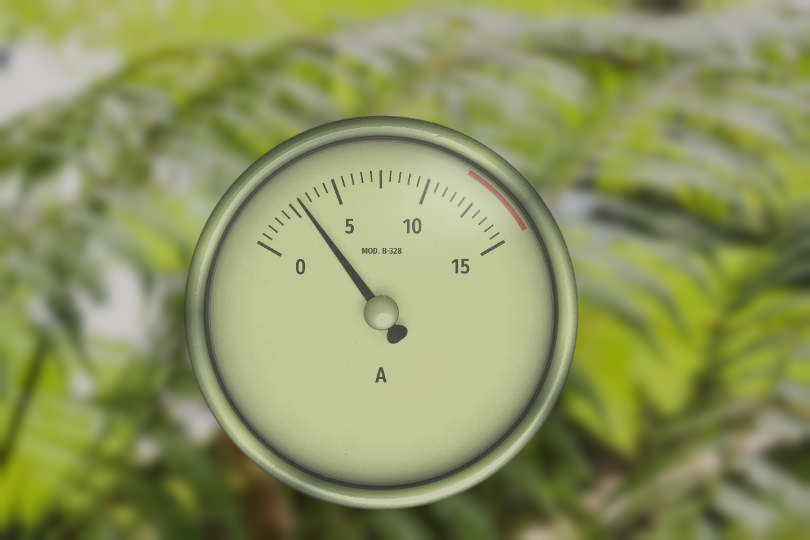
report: 3A
